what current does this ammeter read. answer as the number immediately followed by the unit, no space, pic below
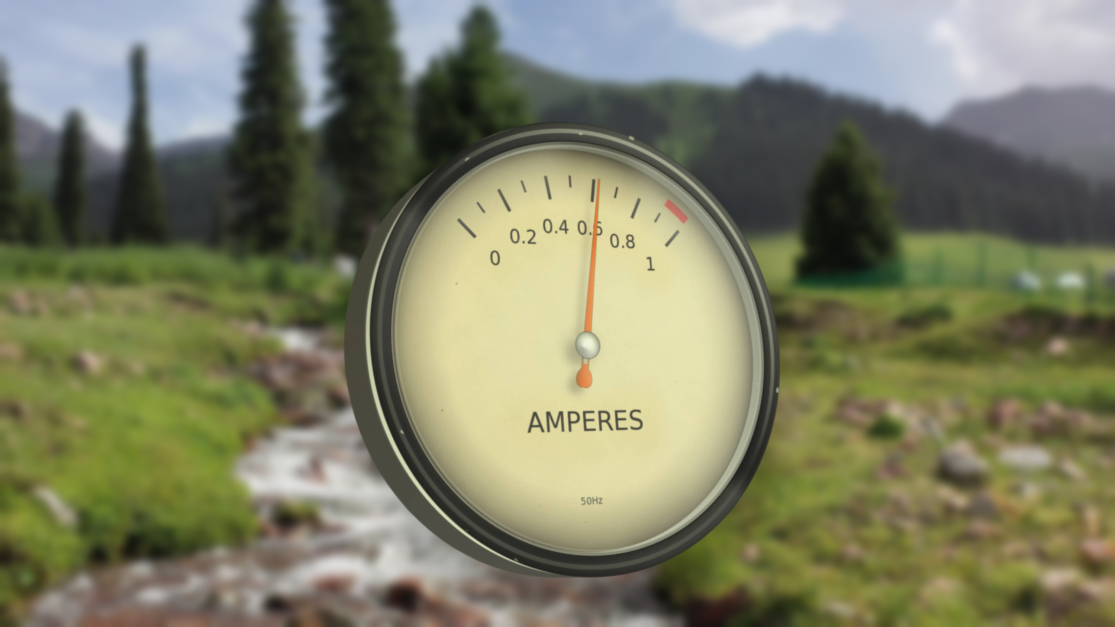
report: 0.6A
